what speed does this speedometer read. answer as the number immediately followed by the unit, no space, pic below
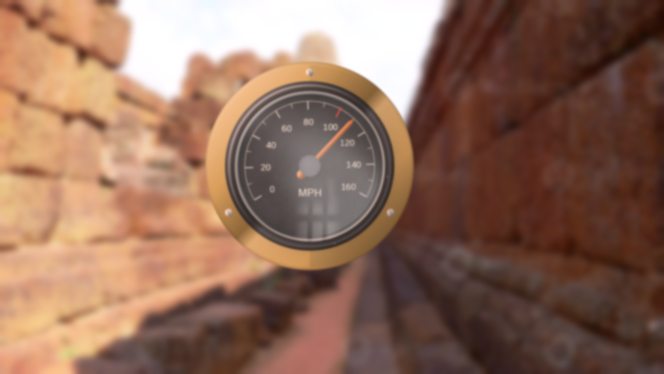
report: 110mph
